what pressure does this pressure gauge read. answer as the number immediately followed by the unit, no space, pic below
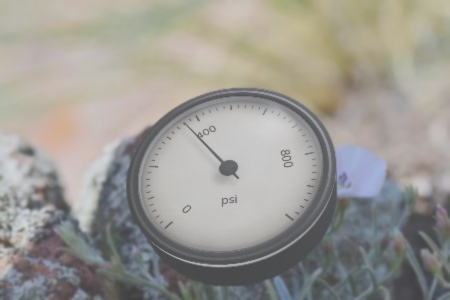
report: 360psi
